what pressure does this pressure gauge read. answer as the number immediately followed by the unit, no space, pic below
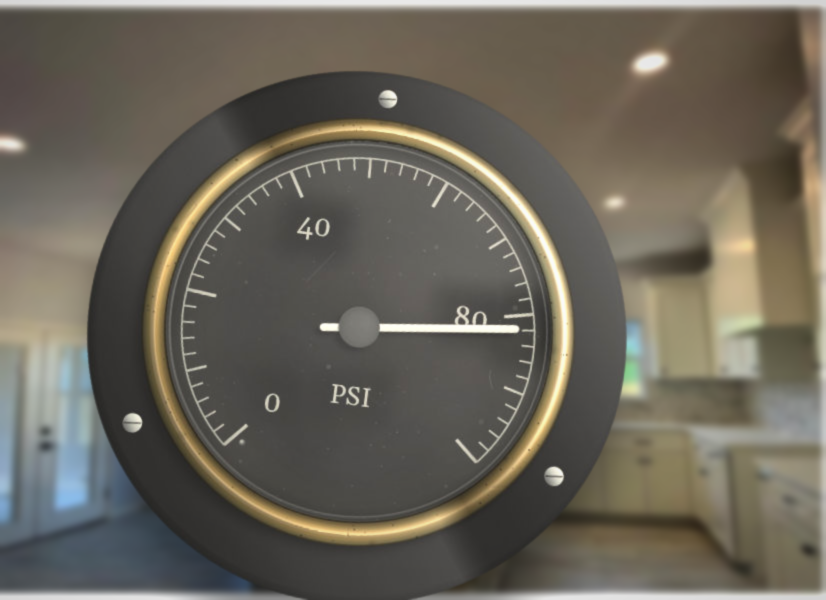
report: 82psi
